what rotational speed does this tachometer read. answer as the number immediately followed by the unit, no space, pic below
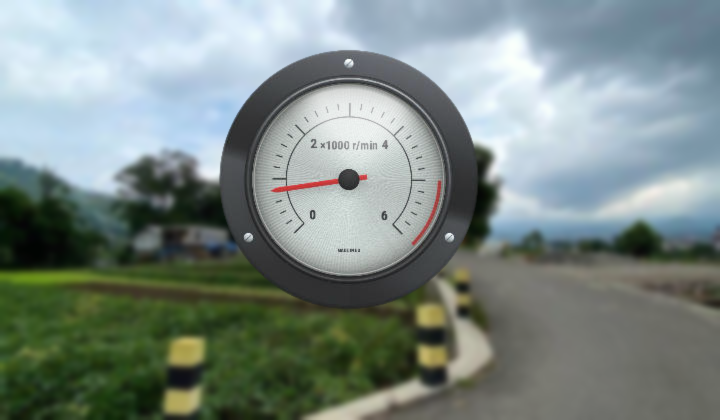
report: 800rpm
